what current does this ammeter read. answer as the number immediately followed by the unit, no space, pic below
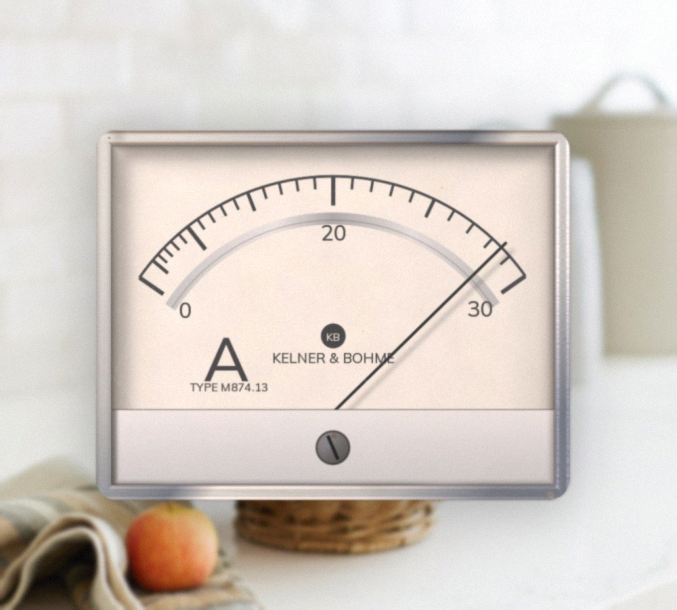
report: 28.5A
